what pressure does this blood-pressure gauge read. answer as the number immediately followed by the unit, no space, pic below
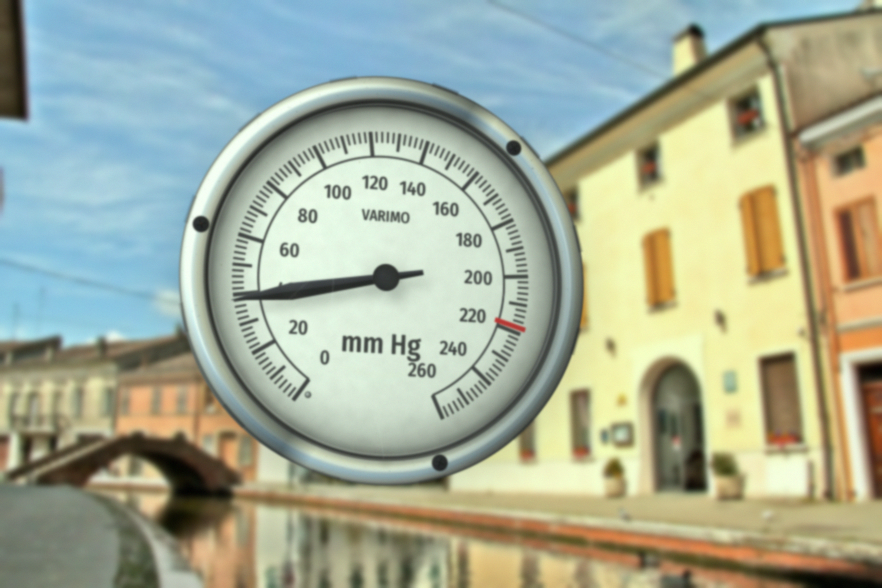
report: 38mmHg
